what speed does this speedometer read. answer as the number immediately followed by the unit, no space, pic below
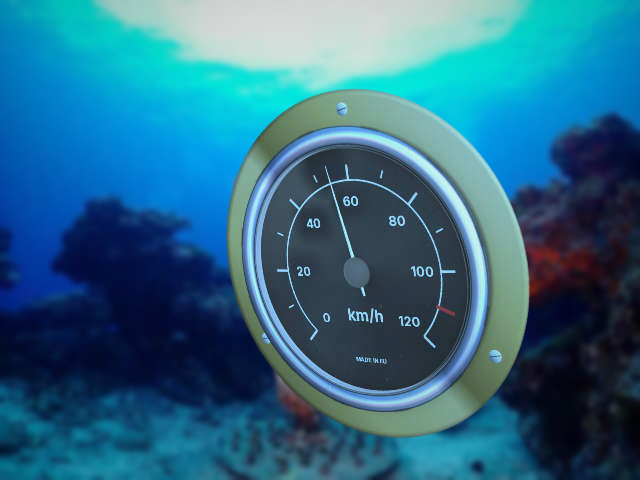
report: 55km/h
